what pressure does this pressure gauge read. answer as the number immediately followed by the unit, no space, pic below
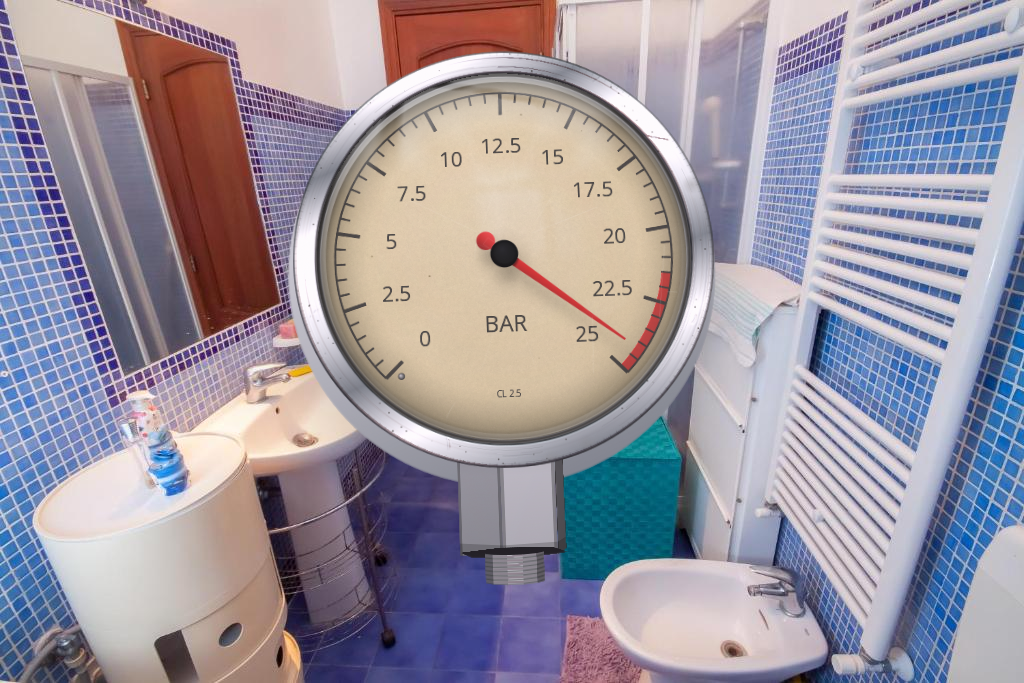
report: 24.25bar
